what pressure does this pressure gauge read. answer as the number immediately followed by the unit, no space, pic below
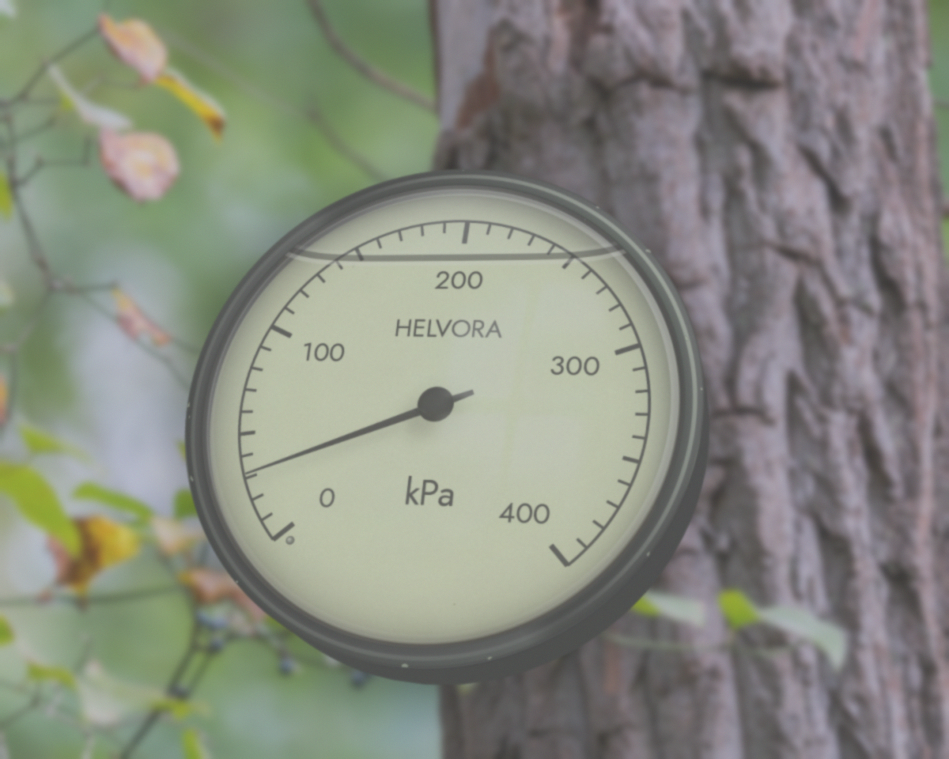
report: 30kPa
